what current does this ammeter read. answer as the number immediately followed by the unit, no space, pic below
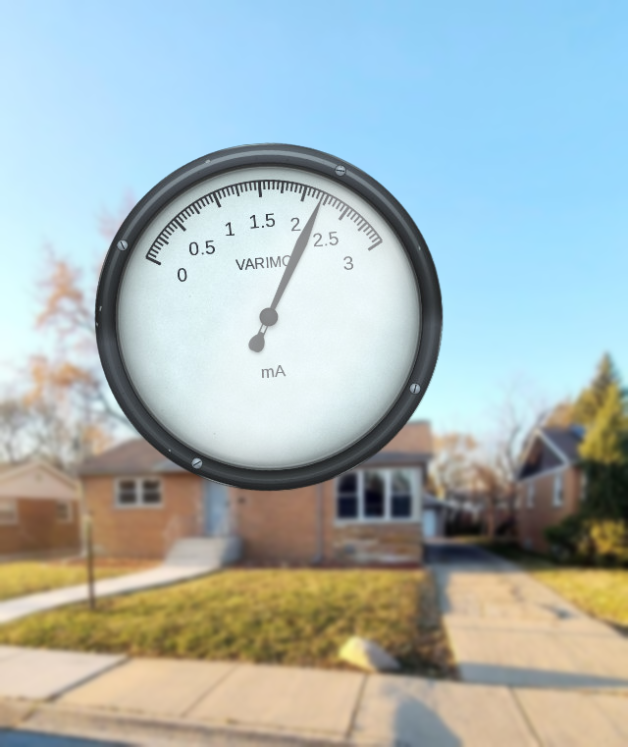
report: 2.2mA
